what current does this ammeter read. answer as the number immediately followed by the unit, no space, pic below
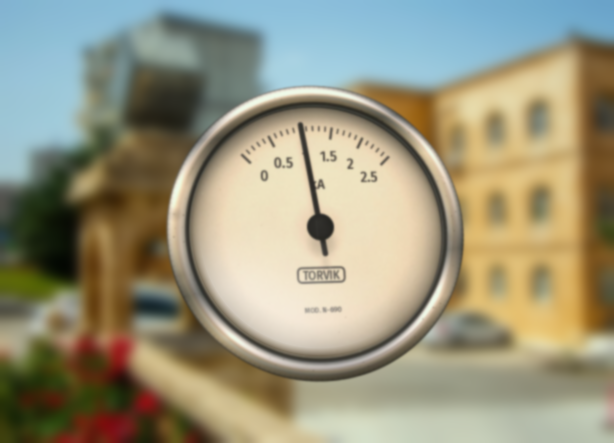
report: 1kA
